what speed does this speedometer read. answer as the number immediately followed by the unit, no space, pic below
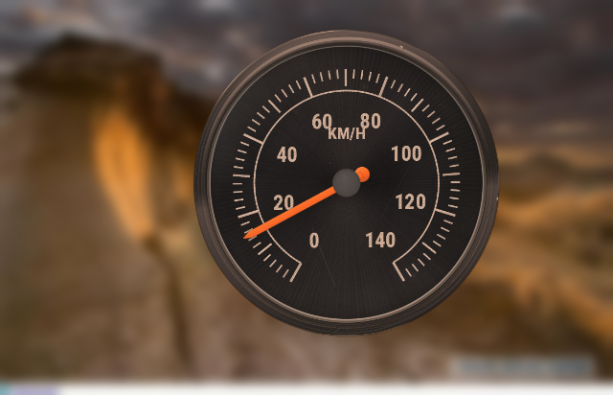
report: 15km/h
